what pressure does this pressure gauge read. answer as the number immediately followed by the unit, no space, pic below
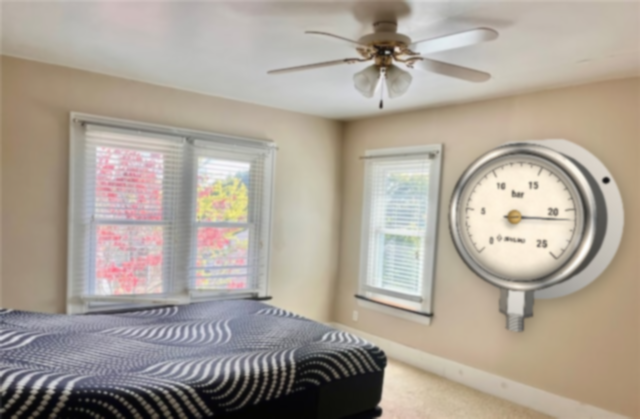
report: 21bar
